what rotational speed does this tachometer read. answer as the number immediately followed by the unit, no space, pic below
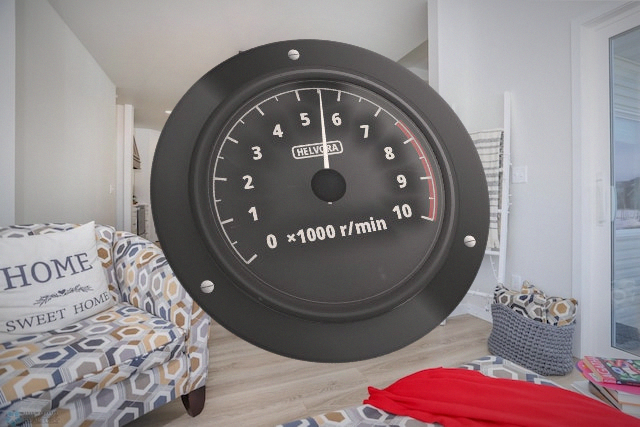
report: 5500rpm
